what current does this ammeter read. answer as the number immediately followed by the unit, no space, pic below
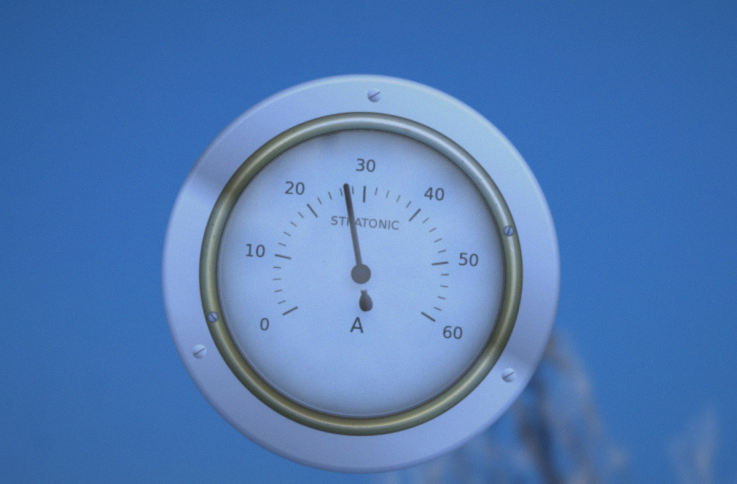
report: 27A
